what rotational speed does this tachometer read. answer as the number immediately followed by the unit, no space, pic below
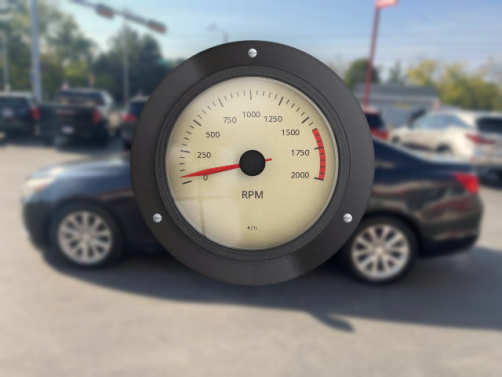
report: 50rpm
